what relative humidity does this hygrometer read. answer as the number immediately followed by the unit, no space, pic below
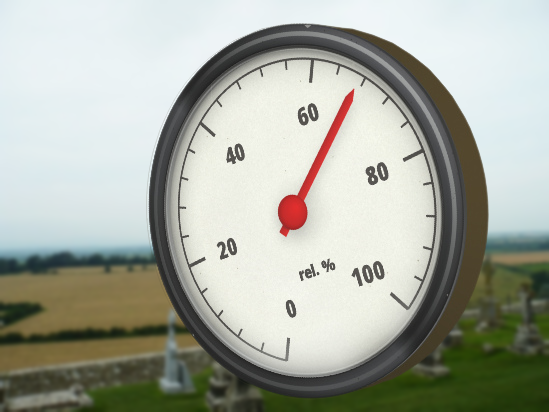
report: 68%
